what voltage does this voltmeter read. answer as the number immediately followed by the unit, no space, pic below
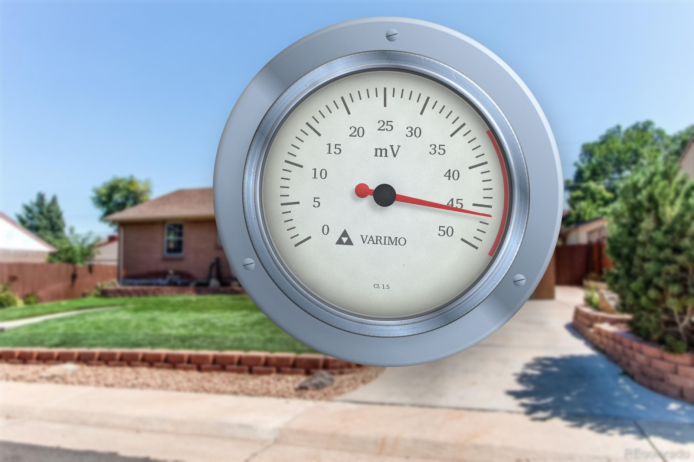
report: 46mV
